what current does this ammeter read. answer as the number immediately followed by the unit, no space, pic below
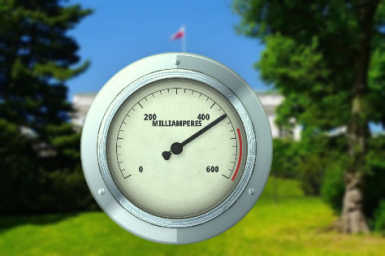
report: 440mA
